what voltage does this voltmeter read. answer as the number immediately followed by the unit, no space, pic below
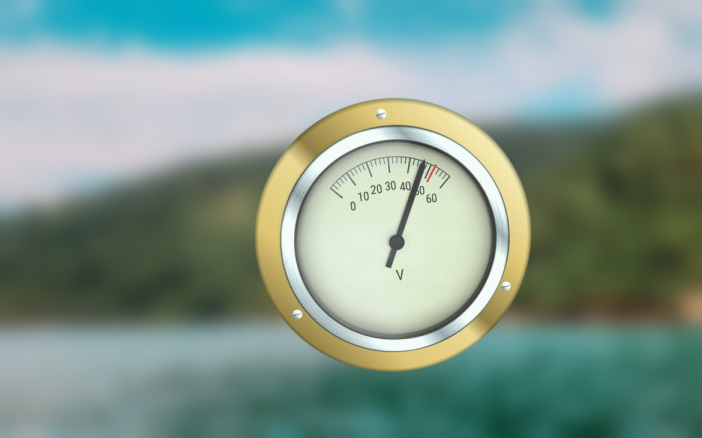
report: 46V
